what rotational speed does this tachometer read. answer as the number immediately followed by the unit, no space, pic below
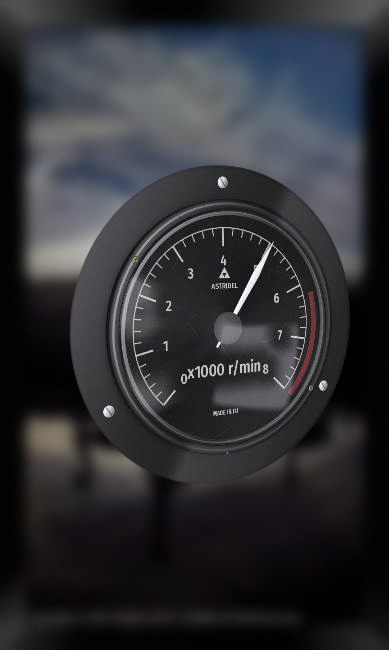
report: 5000rpm
